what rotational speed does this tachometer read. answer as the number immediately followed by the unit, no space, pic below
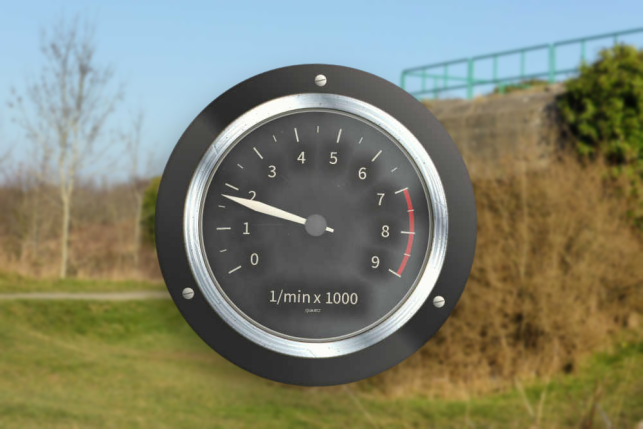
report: 1750rpm
